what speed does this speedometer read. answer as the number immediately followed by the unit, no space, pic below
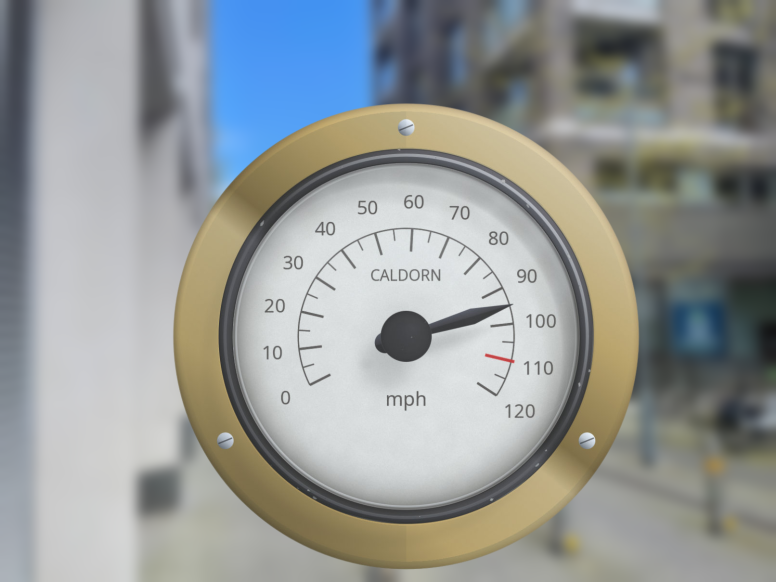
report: 95mph
